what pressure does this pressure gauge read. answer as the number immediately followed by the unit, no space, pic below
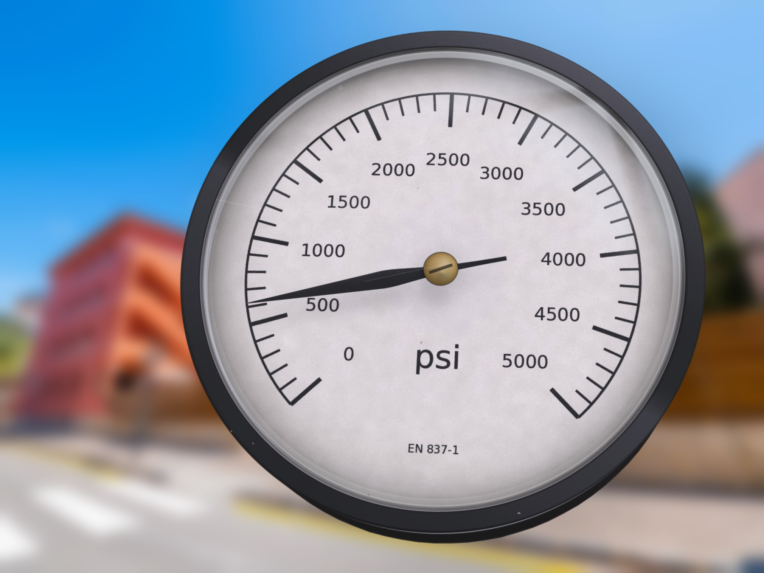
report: 600psi
